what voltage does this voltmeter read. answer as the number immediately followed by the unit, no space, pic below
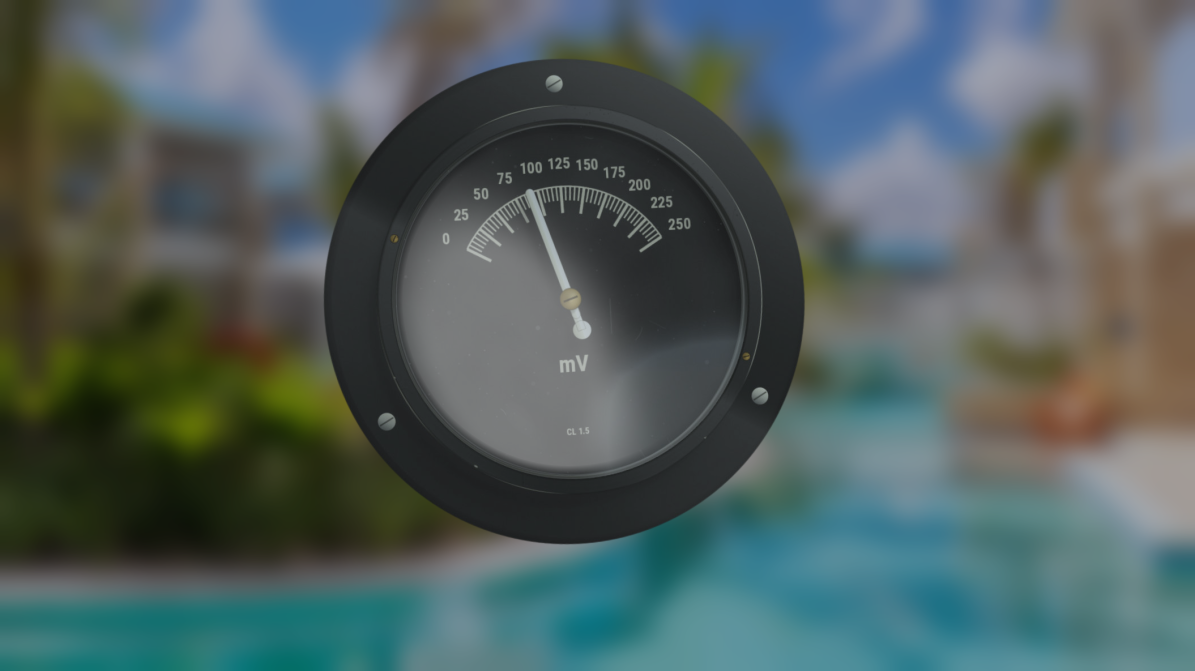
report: 90mV
